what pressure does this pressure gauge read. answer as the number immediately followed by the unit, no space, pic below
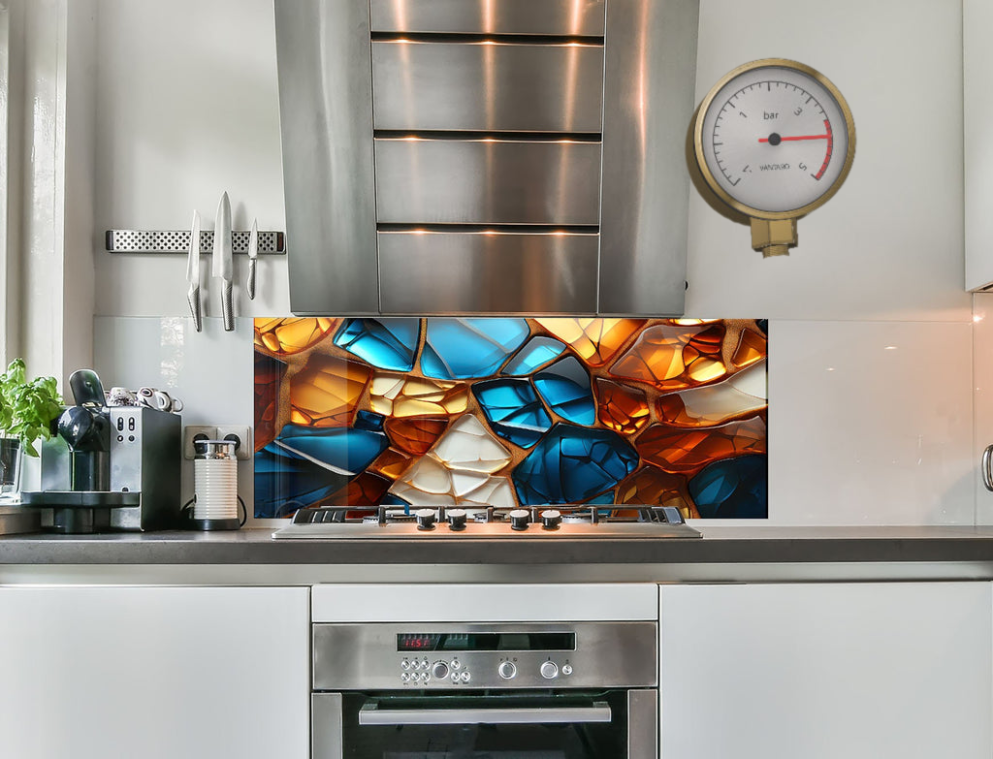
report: 4bar
